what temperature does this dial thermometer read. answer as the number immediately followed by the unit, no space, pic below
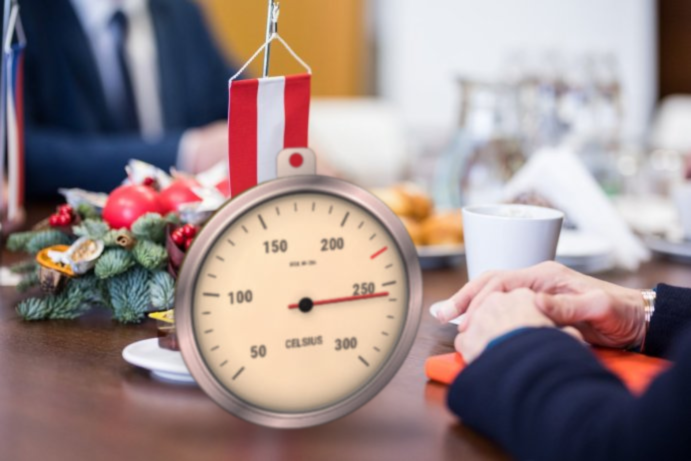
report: 255°C
